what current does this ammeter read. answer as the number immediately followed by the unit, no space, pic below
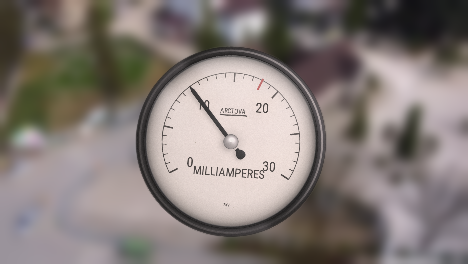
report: 10mA
